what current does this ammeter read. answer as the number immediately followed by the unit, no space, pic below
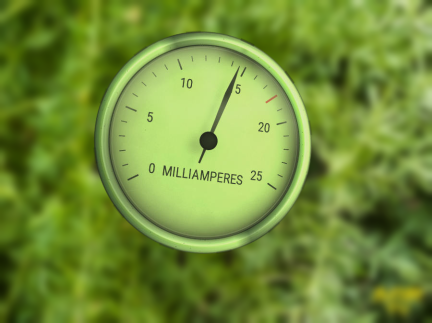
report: 14.5mA
